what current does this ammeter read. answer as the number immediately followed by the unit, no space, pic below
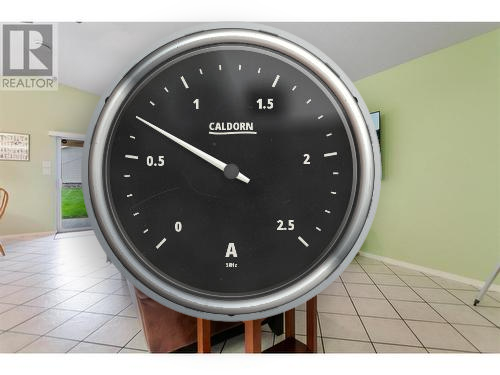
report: 0.7A
